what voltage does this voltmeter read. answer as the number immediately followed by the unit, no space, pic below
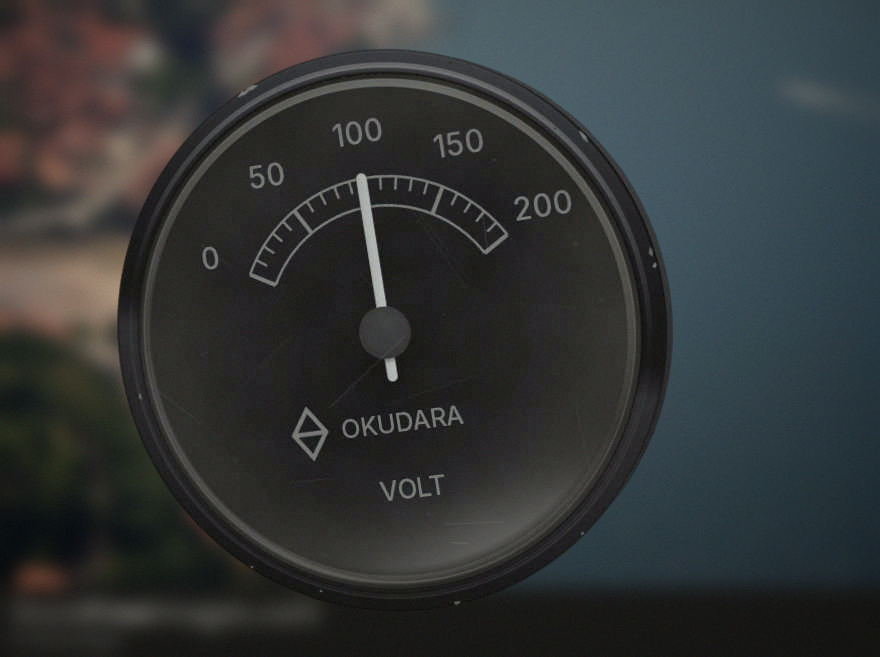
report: 100V
